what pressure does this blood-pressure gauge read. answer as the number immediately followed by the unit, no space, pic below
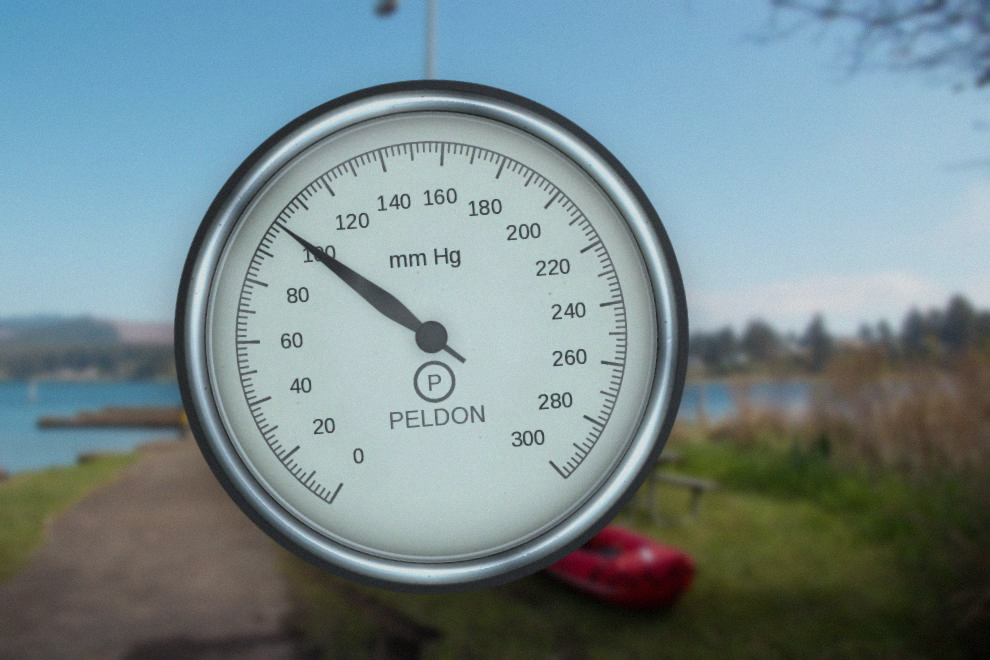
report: 100mmHg
